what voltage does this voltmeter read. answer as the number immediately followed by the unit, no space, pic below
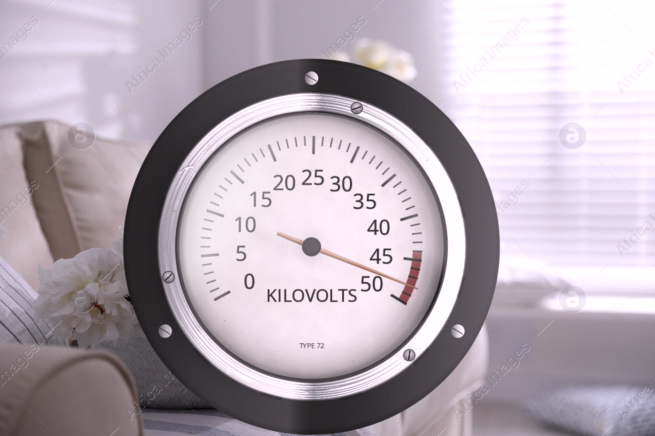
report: 48kV
